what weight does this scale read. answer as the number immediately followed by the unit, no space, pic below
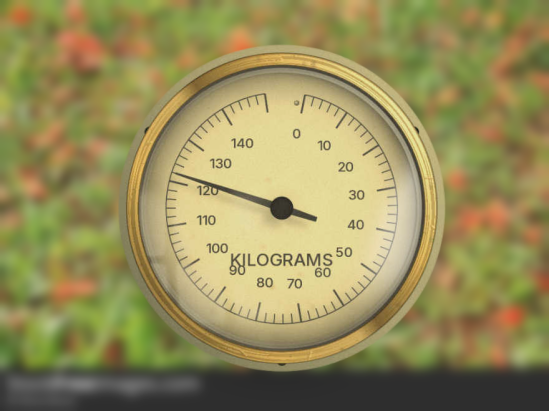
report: 122kg
